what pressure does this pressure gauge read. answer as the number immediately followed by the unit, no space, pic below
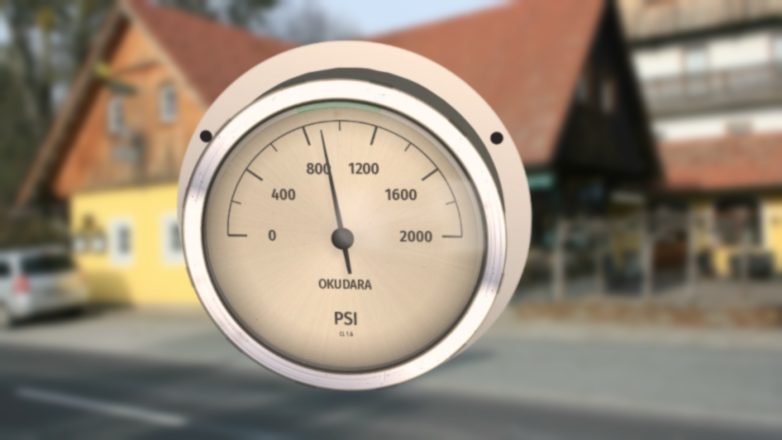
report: 900psi
